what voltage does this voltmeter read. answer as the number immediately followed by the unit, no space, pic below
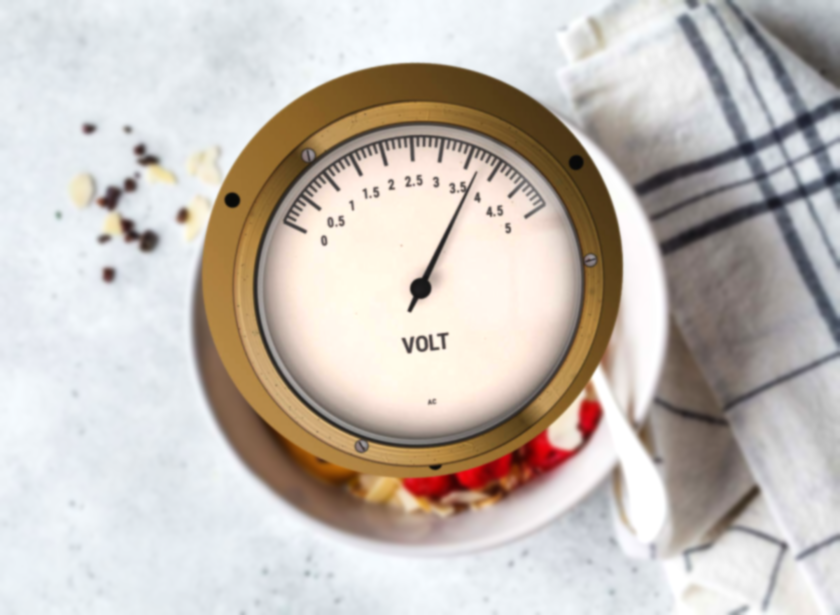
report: 3.7V
